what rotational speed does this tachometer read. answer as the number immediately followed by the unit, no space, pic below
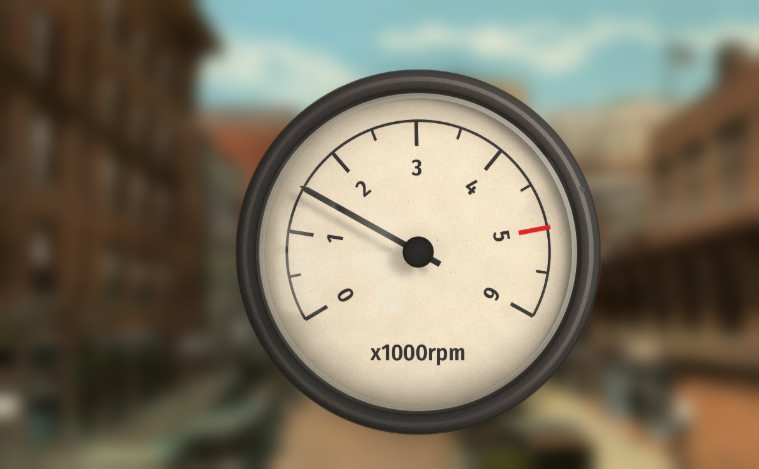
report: 1500rpm
